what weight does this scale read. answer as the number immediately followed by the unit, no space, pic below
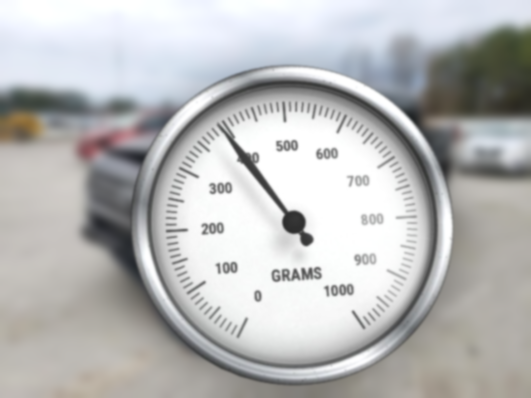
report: 390g
